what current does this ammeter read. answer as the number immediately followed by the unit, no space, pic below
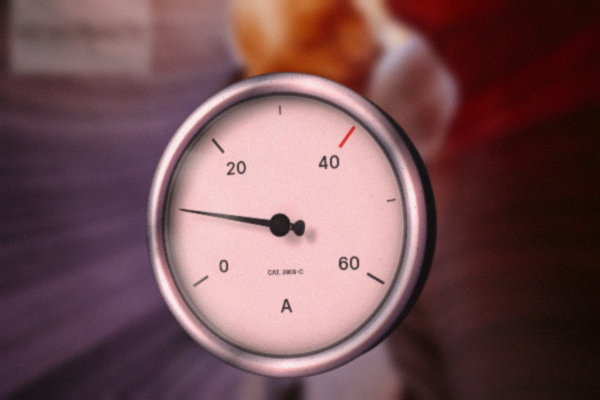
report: 10A
